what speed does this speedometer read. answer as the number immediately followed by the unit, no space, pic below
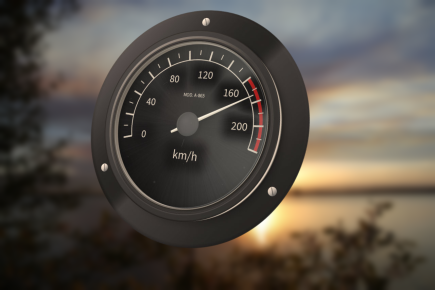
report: 175km/h
